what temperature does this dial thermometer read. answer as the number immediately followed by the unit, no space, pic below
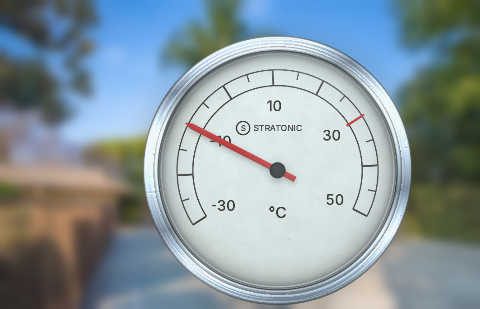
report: -10°C
